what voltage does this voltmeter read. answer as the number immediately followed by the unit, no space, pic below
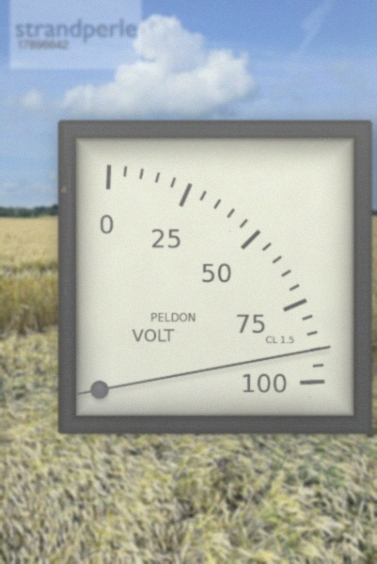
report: 90V
